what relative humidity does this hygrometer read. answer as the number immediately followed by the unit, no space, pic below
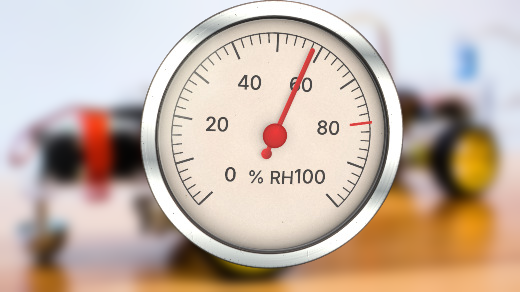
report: 58%
